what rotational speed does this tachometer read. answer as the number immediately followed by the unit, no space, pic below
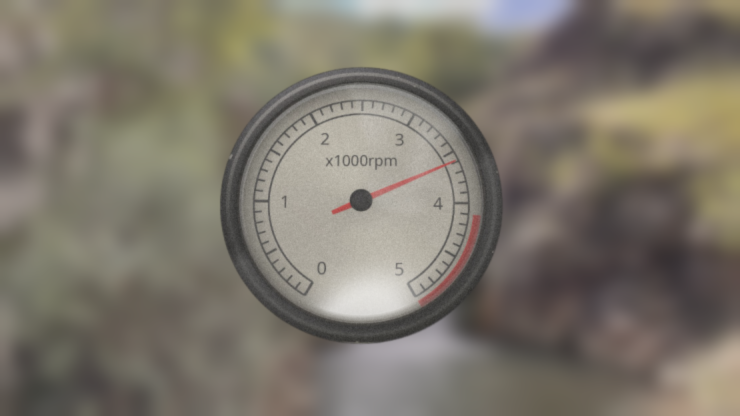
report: 3600rpm
